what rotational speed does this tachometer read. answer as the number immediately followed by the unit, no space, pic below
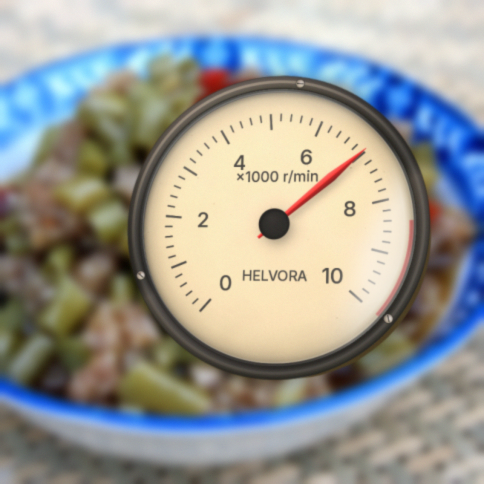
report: 7000rpm
